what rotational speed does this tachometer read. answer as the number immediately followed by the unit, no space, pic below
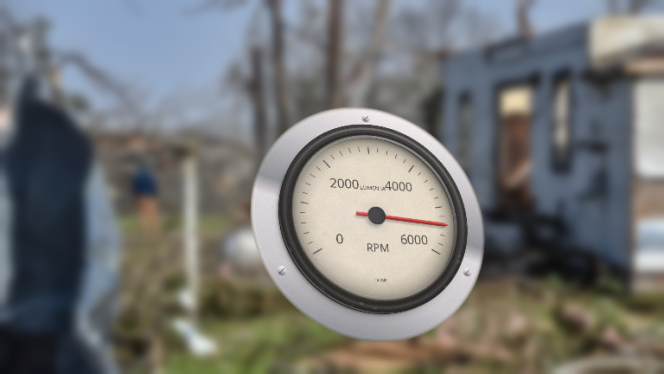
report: 5400rpm
